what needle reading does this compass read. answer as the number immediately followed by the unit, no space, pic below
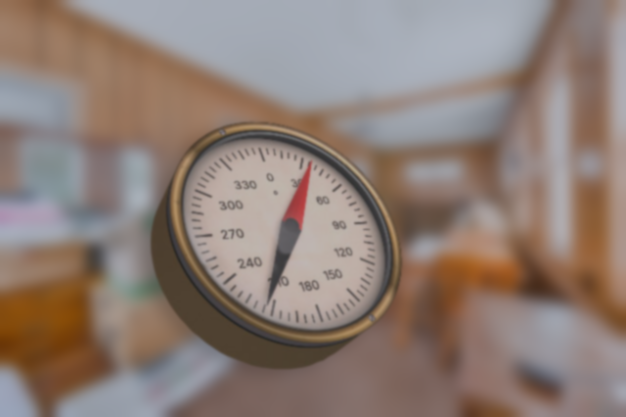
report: 35°
